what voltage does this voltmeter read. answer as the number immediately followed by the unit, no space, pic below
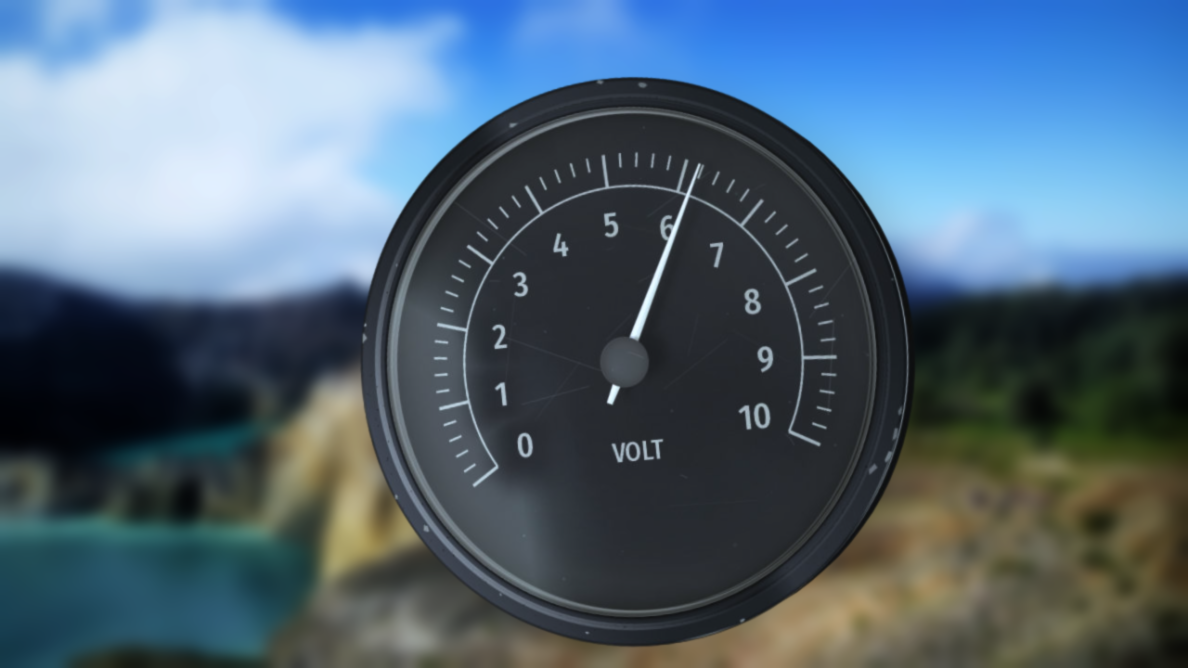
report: 6.2V
